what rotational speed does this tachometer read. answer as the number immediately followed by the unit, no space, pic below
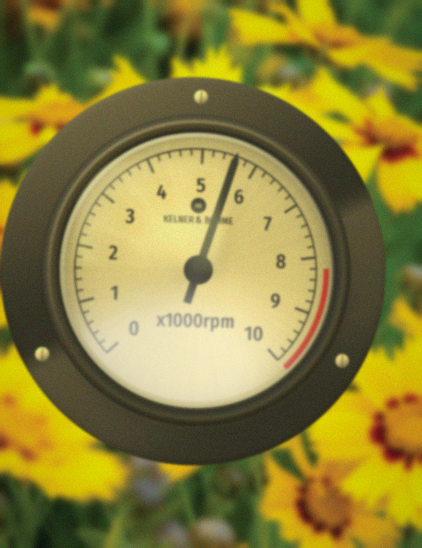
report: 5600rpm
